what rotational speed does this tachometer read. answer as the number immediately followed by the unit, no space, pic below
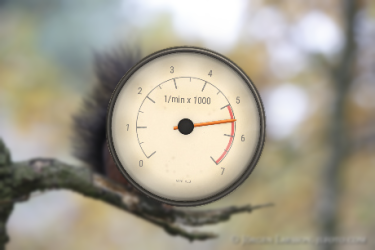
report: 5500rpm
